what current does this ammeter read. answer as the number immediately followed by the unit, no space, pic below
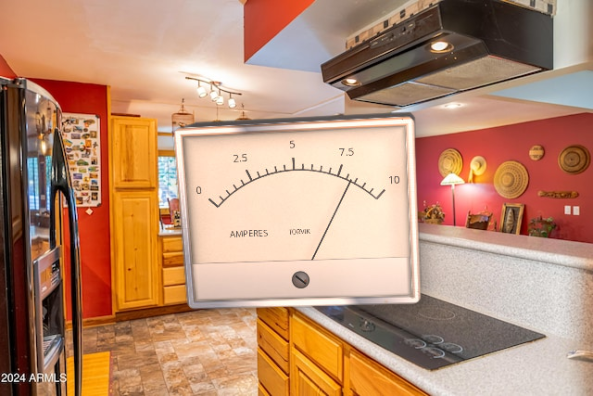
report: 8.25A
